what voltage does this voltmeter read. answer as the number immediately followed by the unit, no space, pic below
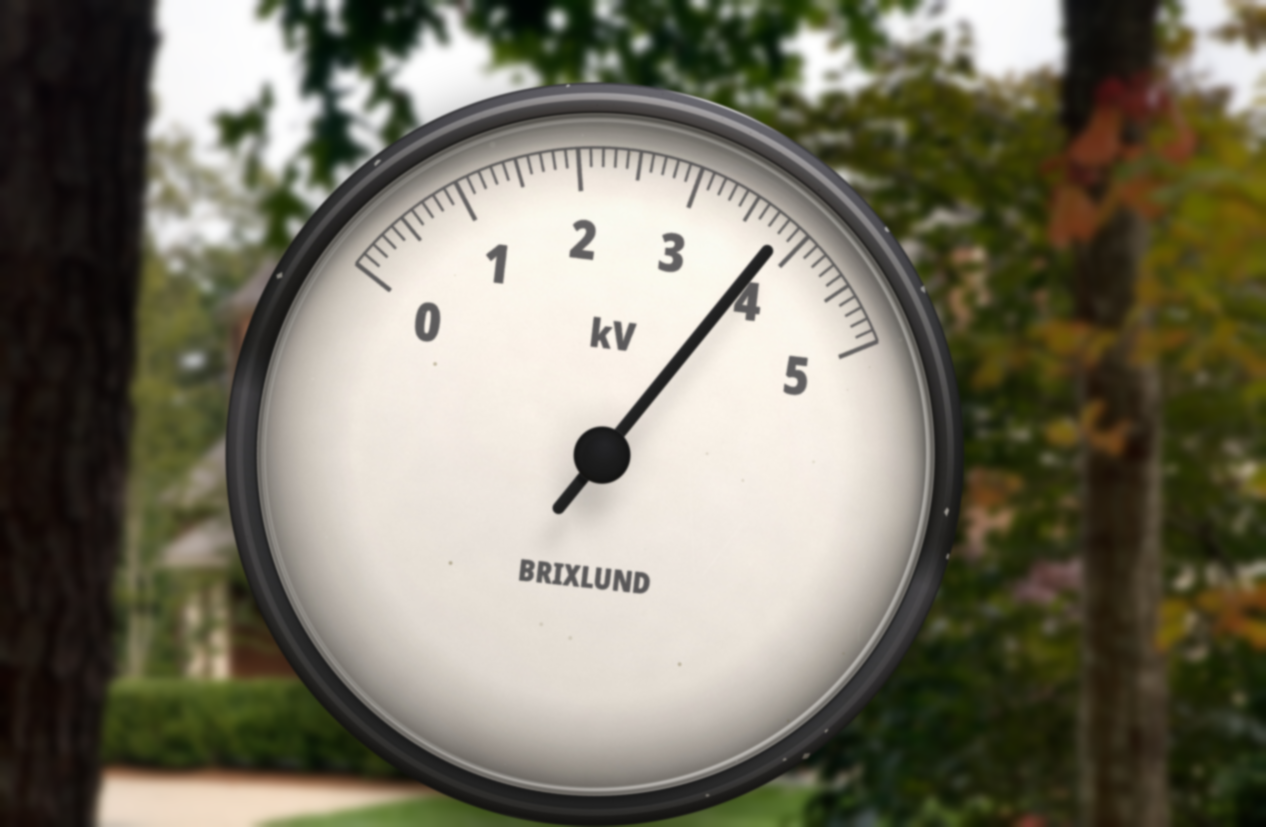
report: 3.8kV
